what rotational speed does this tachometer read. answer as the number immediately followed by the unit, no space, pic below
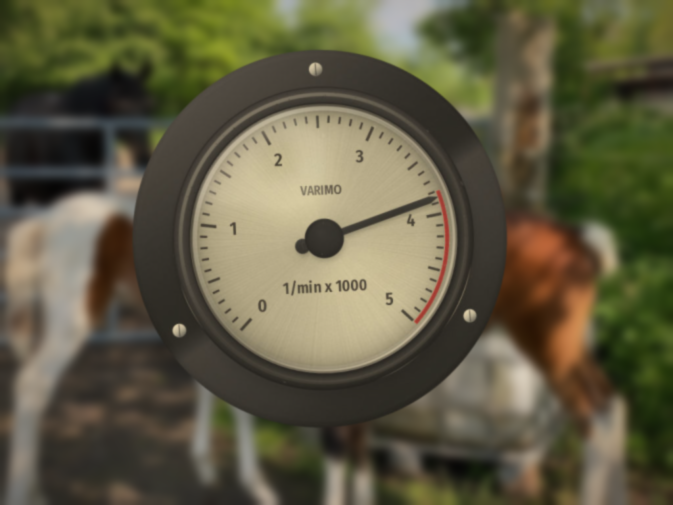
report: 3850rpm
